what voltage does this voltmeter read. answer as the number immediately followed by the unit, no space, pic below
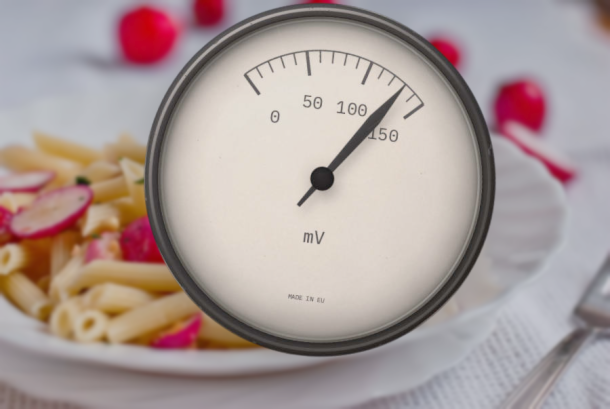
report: 130mV
